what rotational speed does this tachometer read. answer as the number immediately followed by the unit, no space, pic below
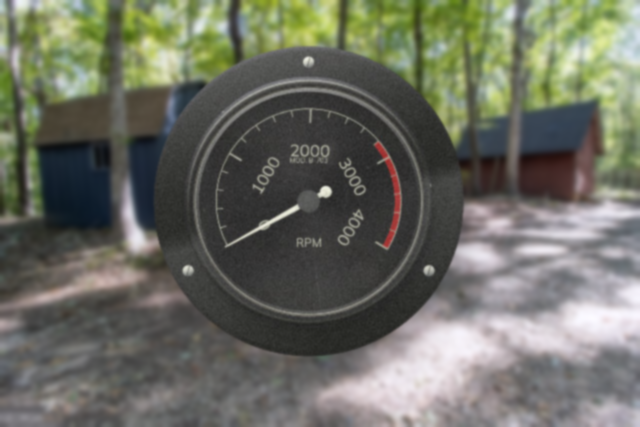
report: 0rpm
